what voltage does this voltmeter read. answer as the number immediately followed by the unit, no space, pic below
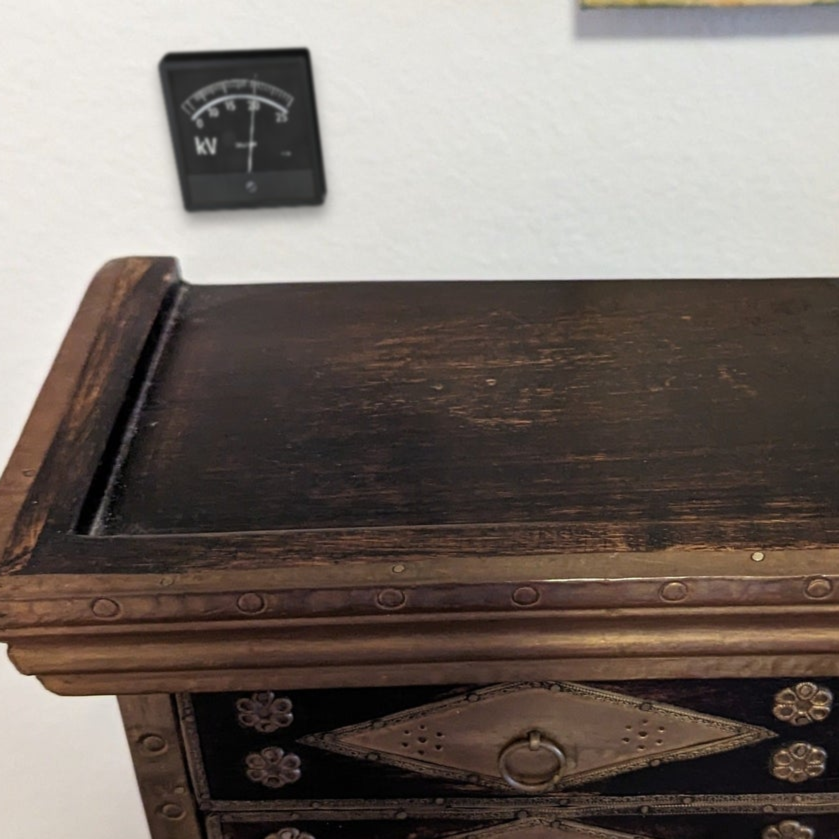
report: 20kV
